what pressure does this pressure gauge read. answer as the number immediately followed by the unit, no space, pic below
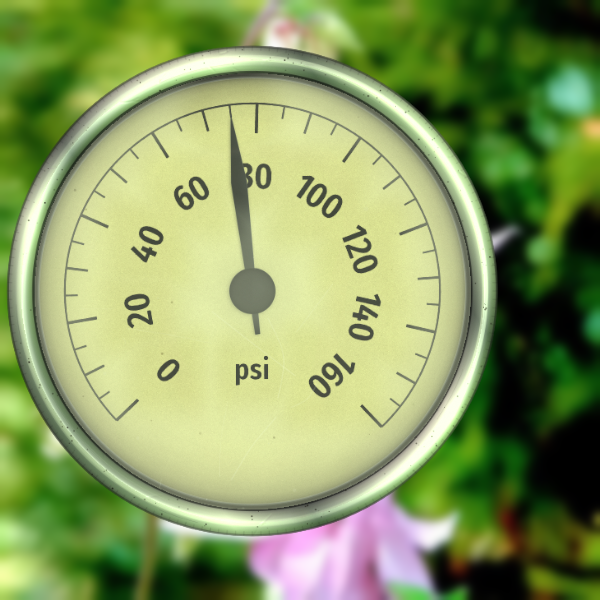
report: 75psi
